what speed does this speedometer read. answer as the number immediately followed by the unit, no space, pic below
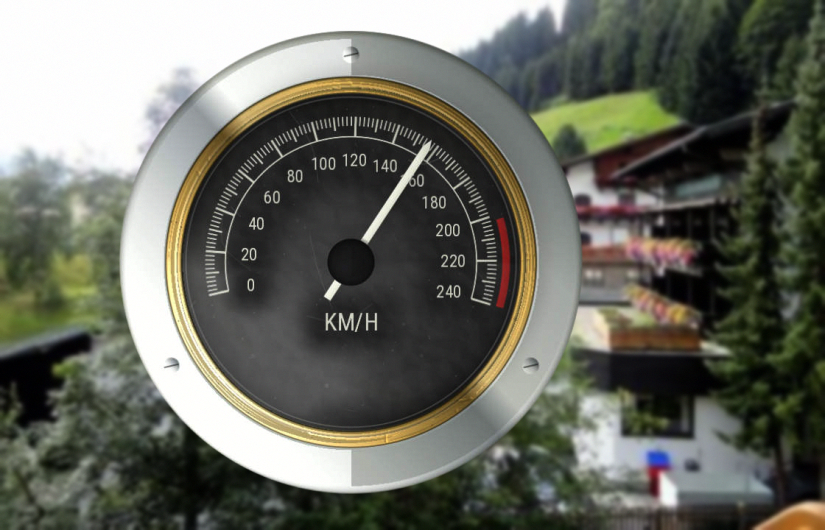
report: 156km/h
